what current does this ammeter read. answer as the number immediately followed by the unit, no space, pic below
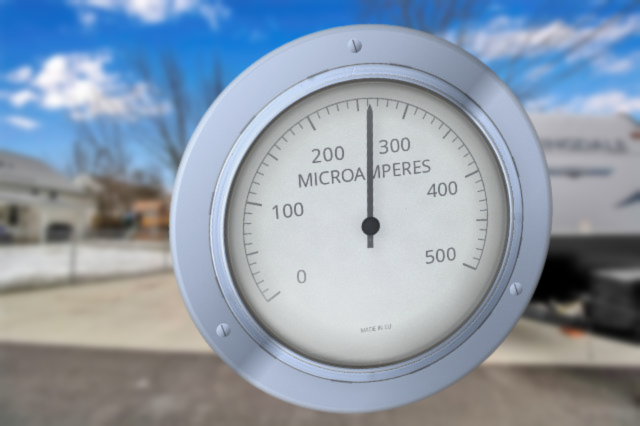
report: 260µA
